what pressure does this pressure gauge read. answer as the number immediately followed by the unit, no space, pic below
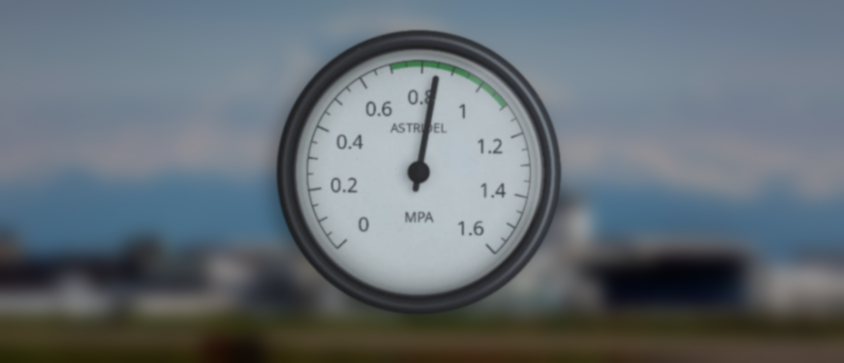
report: 0.85MPa
